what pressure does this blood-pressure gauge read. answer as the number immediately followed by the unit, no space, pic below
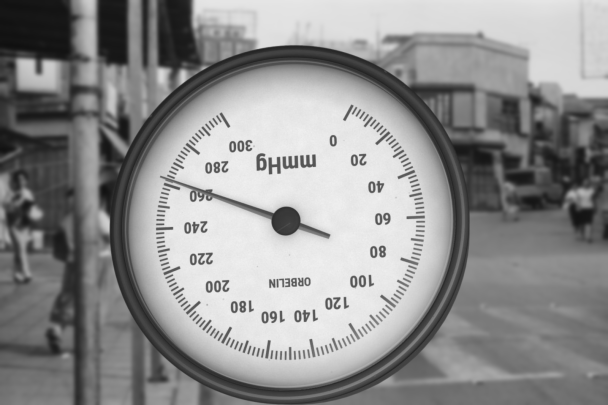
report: 262mmHg
